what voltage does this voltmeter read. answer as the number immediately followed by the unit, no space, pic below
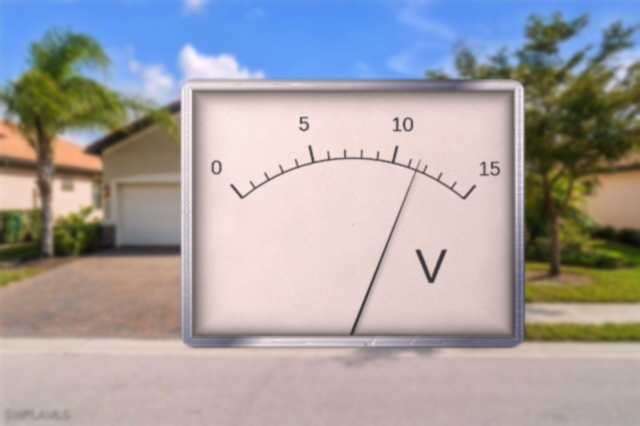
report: 11.5V
